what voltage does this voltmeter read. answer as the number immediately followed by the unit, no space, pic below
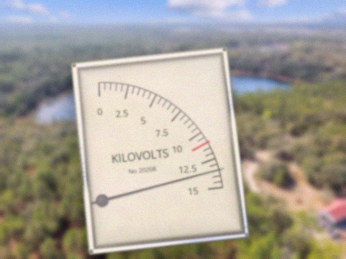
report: 13.5kV
